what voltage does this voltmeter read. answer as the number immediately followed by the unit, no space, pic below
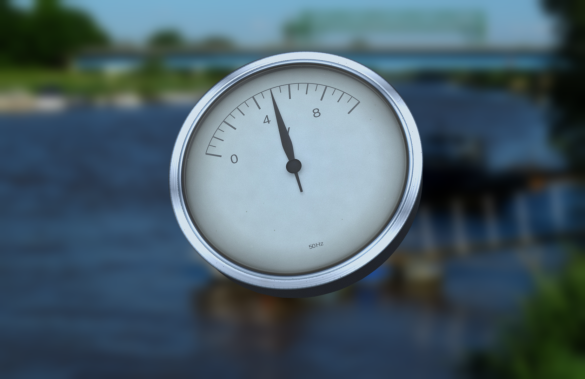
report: 5V
